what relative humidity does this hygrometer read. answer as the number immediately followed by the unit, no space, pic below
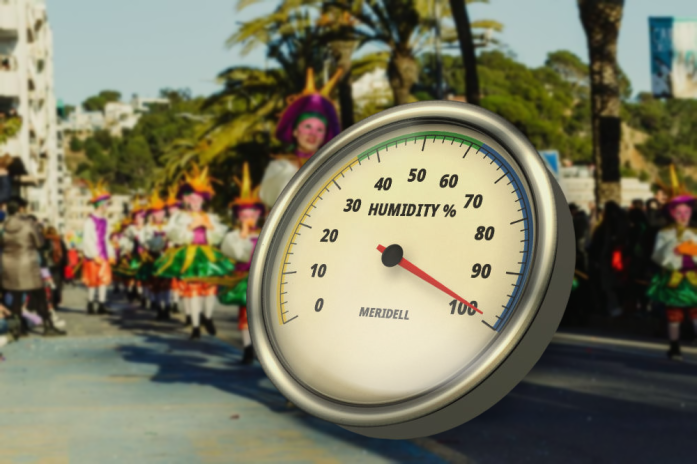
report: 99%
